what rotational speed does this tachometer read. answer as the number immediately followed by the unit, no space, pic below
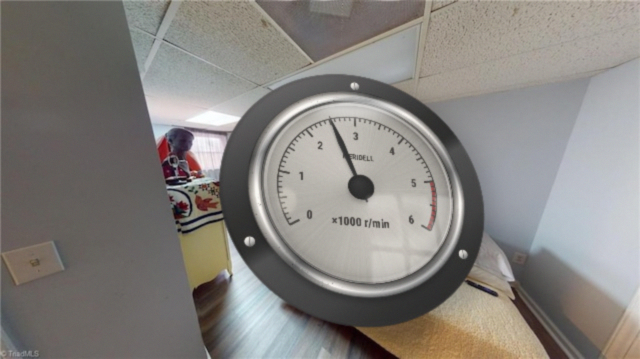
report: 2500rpm
